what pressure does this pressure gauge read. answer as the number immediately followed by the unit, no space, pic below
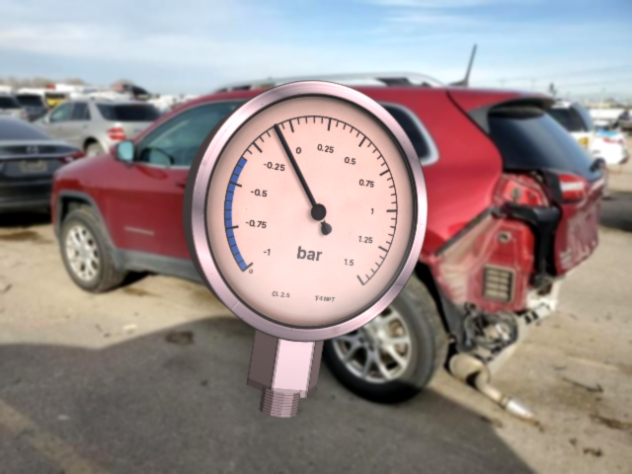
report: -0.1bar
